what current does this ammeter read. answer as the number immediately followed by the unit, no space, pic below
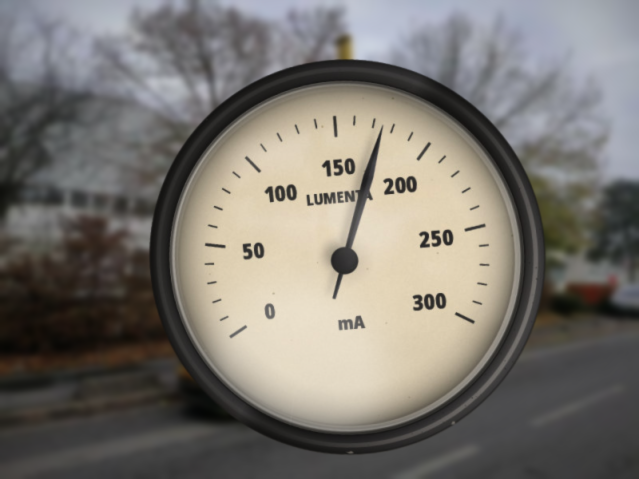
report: 175mA
